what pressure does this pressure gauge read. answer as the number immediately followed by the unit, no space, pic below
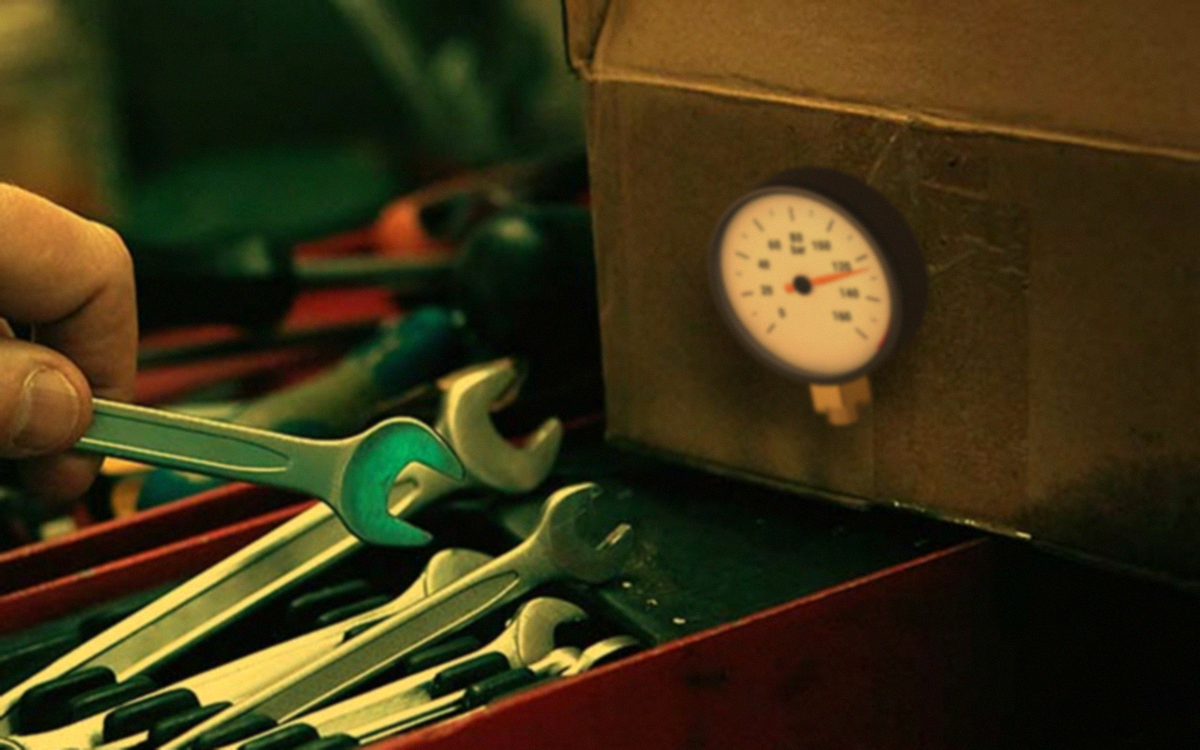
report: 125bar
